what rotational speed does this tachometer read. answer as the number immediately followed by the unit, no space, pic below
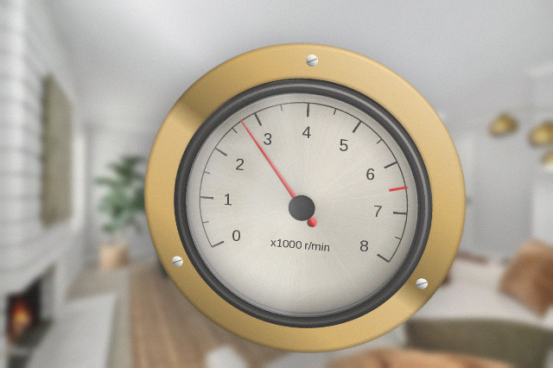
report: 2750rpm
